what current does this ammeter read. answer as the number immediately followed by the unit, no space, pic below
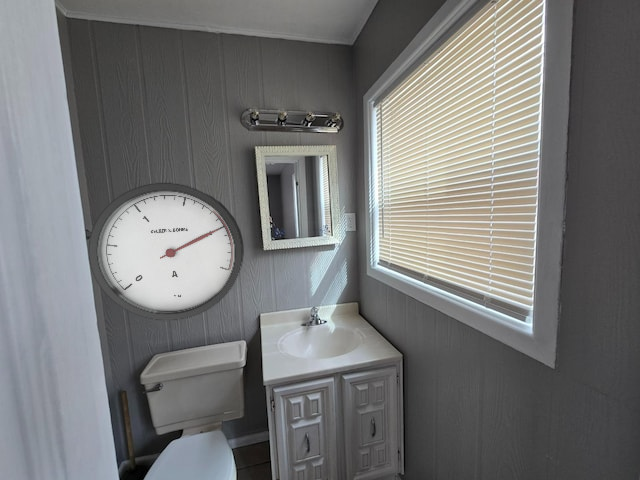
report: 2A
